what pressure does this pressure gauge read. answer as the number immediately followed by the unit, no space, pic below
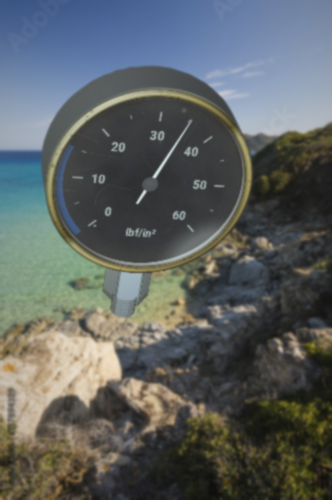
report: 35psi
